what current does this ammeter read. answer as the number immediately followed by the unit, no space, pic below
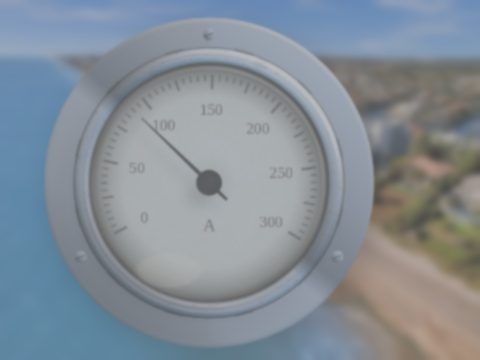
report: 90A
